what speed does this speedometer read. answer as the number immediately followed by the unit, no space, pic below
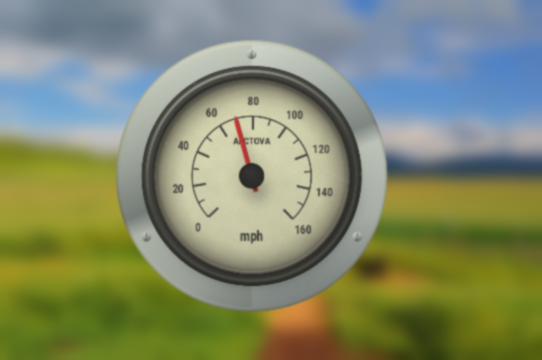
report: 70mph
